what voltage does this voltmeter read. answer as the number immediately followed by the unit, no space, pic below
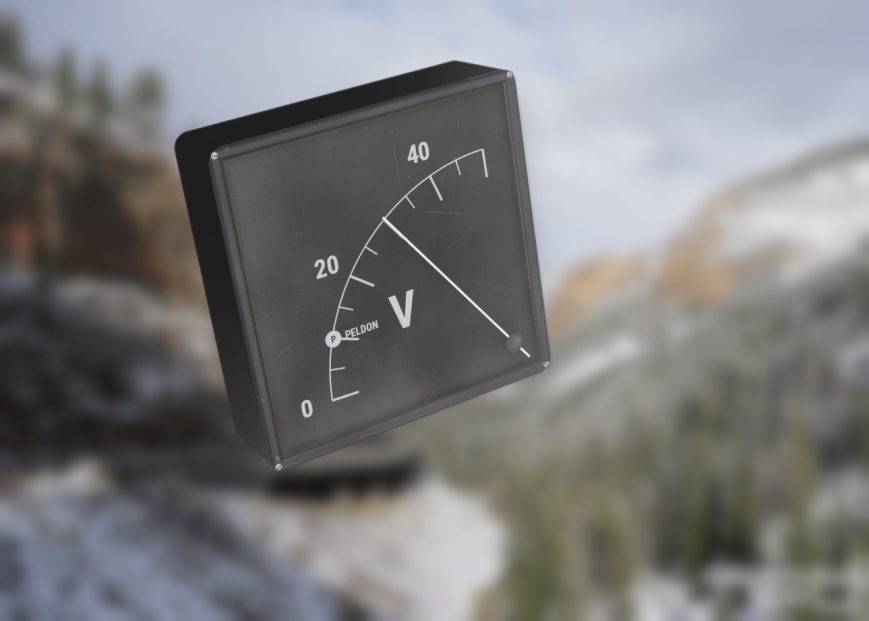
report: 30V
